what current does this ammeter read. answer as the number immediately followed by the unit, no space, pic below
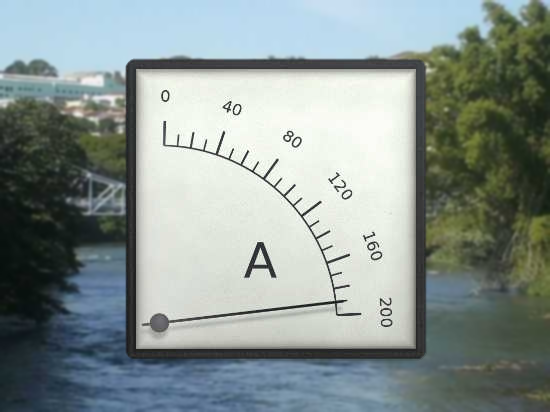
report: 190A
